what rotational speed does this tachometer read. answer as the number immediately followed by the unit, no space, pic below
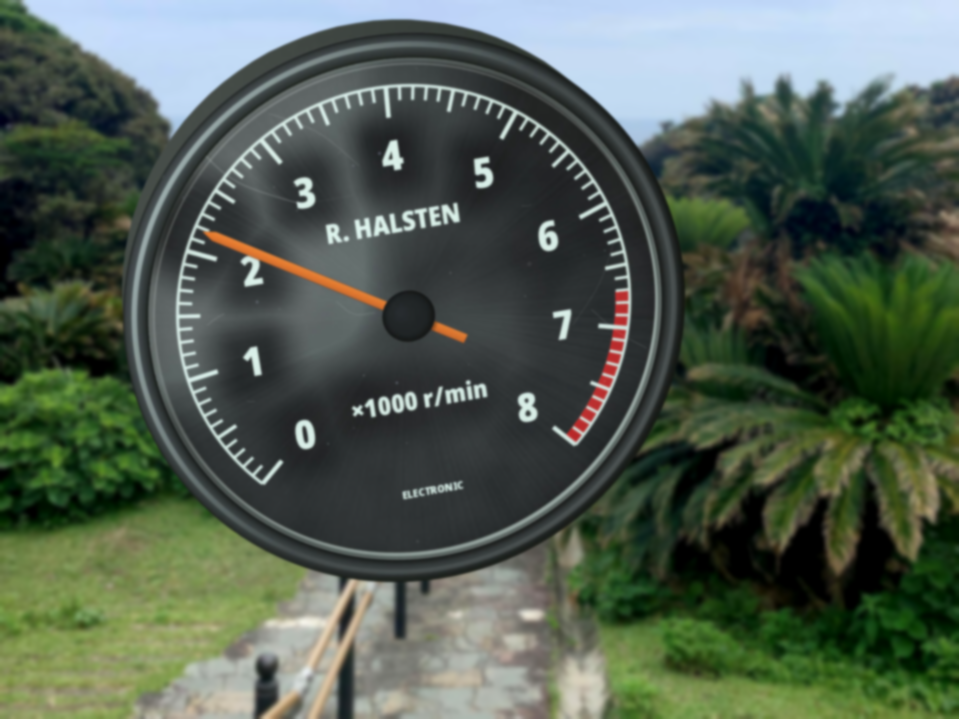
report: 2200rpm
